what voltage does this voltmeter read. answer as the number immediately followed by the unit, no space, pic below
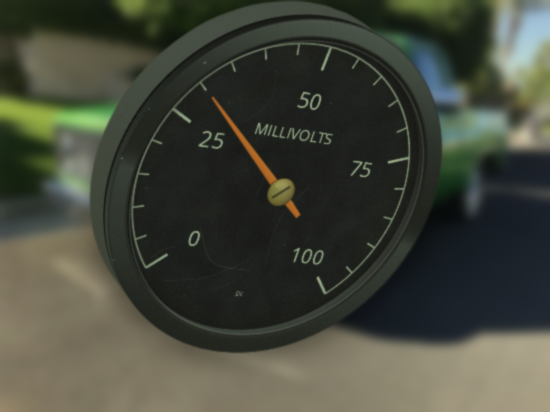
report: 30mV
